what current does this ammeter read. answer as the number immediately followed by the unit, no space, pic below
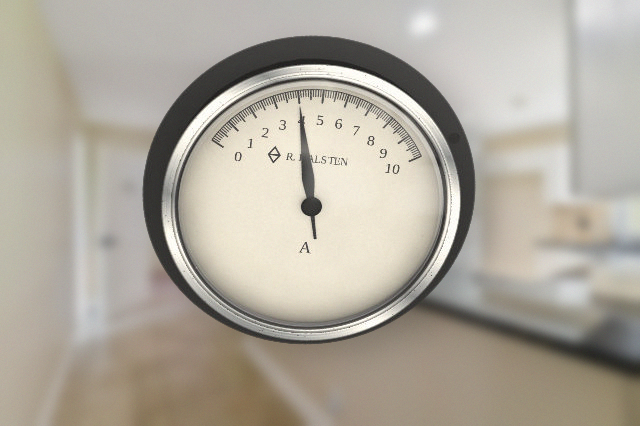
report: 4A
